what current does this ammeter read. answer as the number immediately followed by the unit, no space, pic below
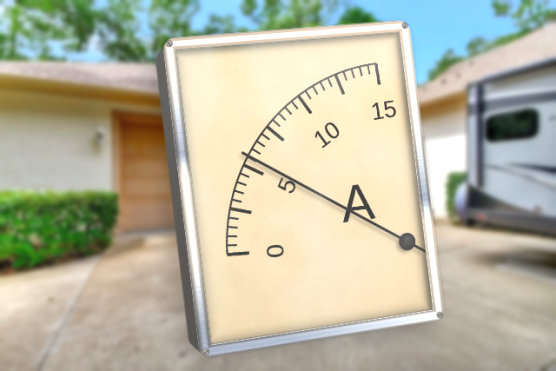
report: 5.5A
